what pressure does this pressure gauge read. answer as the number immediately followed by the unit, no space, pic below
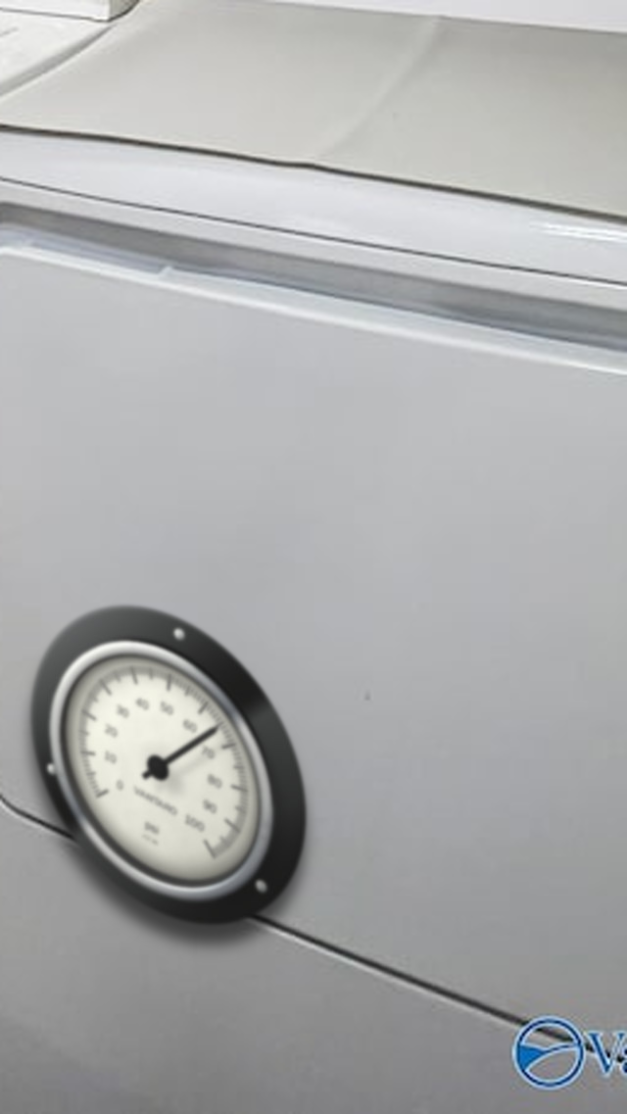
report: 65psi
